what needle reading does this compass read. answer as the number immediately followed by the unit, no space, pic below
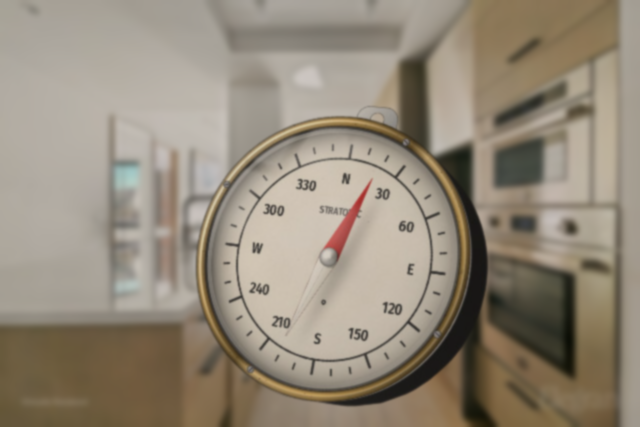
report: 20°
